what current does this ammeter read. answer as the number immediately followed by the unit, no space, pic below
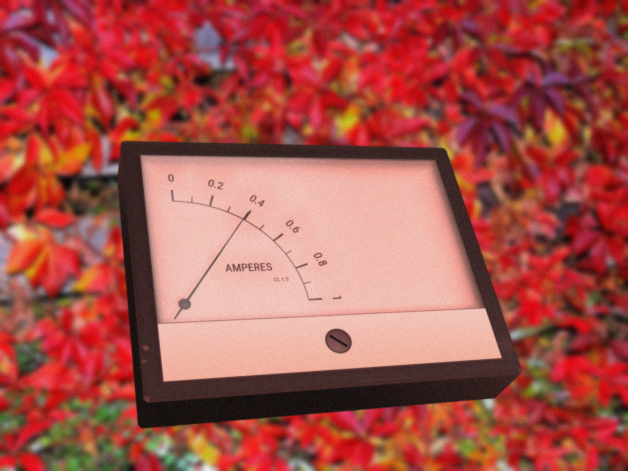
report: 0.4A
